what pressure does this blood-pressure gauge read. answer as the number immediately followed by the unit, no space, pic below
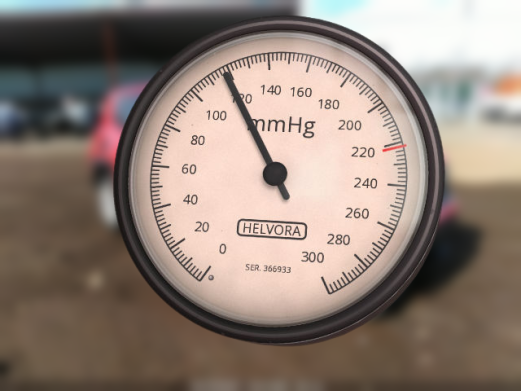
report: 118mmHg
